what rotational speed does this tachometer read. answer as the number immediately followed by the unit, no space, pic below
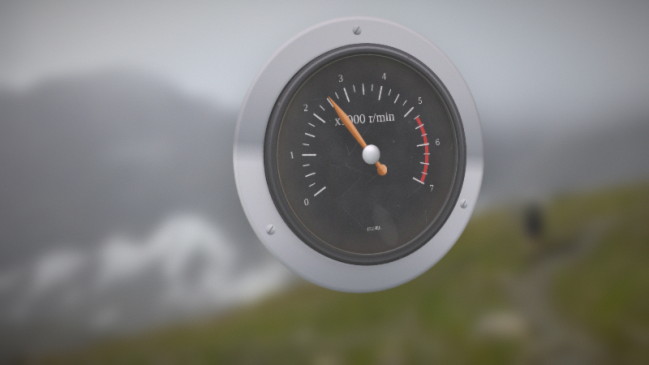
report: 2500rpm
